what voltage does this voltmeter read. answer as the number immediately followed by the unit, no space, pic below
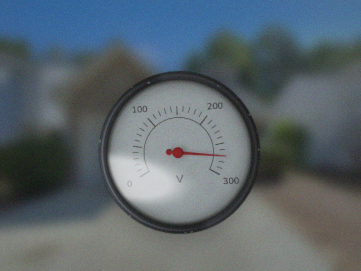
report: 270V
